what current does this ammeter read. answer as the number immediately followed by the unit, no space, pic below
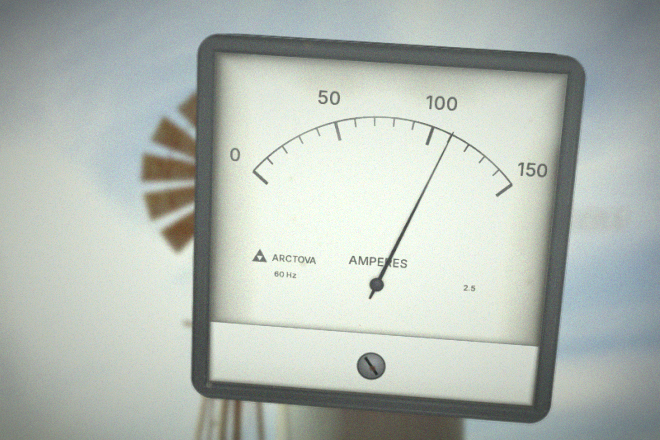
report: 110A
